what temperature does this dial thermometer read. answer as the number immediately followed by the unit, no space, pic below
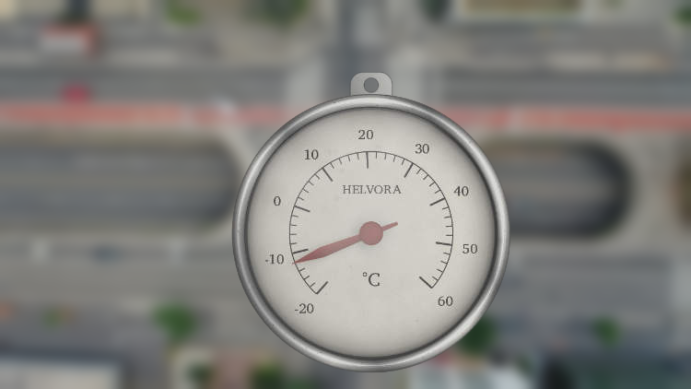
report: -12°C
